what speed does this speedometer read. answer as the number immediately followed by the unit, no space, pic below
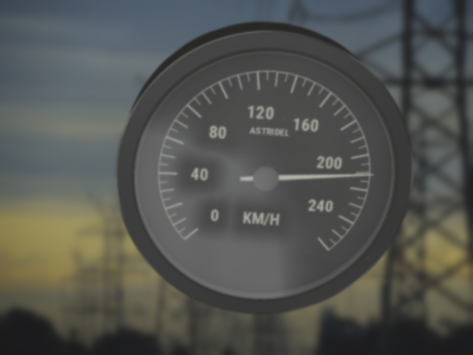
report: 210km/h
